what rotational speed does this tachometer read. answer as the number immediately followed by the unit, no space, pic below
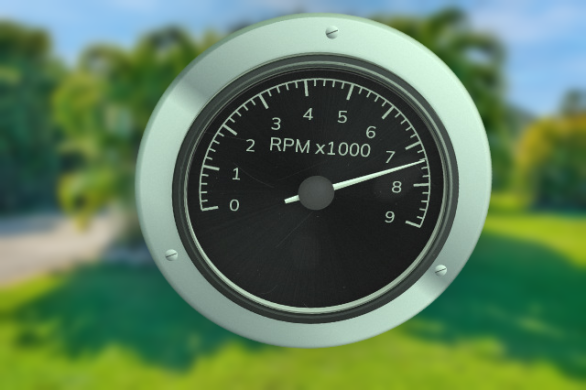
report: 7400rpm
